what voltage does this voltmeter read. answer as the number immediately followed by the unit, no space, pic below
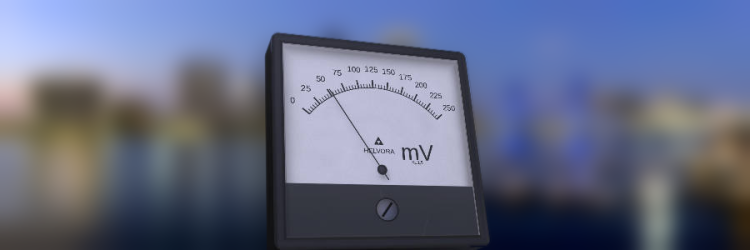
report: 50mV
